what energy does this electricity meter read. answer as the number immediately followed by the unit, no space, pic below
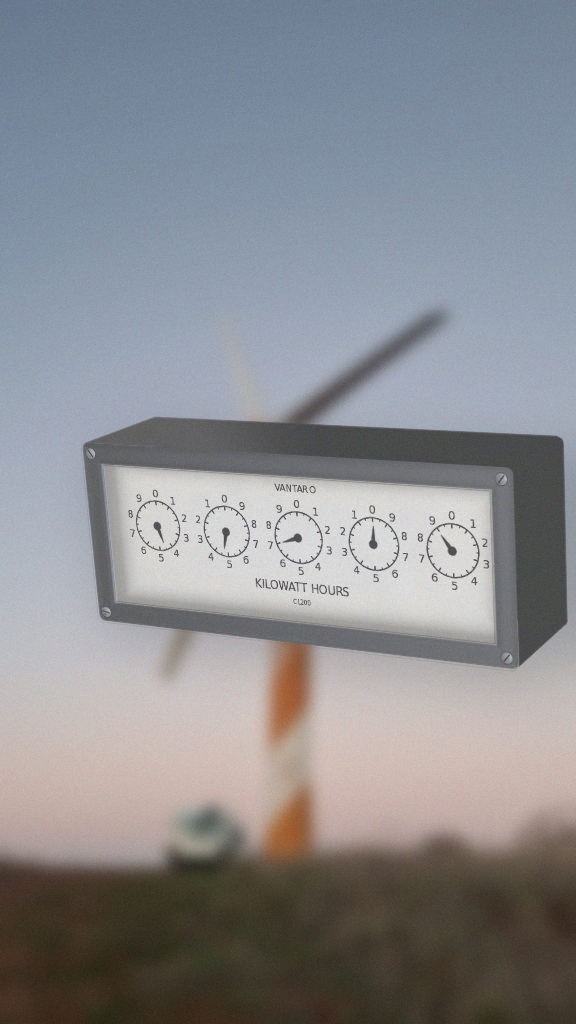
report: 44699kWh
